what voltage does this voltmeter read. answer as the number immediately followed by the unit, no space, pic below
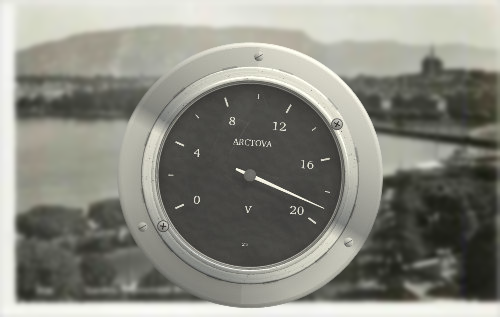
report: 19V
